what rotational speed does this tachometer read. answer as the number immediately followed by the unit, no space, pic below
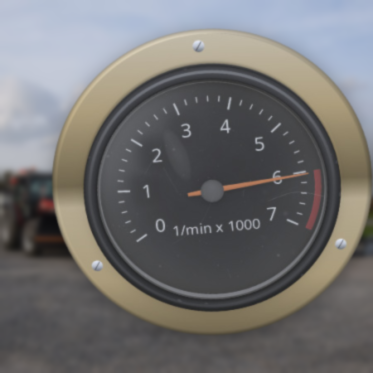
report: 6000rpm
